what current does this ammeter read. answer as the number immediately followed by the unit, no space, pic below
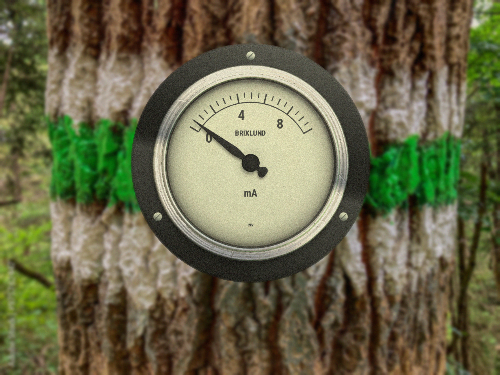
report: 0.5mA
